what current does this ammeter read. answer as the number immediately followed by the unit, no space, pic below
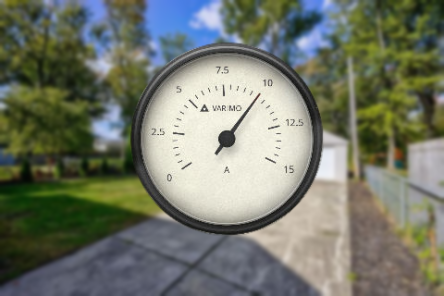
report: 10A
